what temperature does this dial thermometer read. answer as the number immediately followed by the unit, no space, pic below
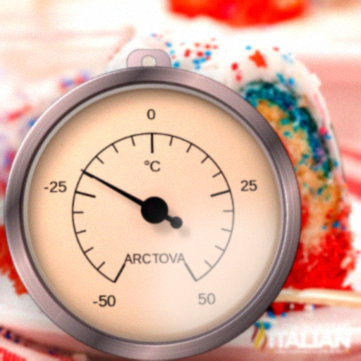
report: -20°C
